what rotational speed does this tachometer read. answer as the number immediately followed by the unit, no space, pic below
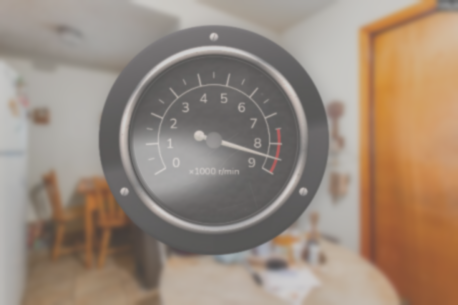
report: 8500rpm
